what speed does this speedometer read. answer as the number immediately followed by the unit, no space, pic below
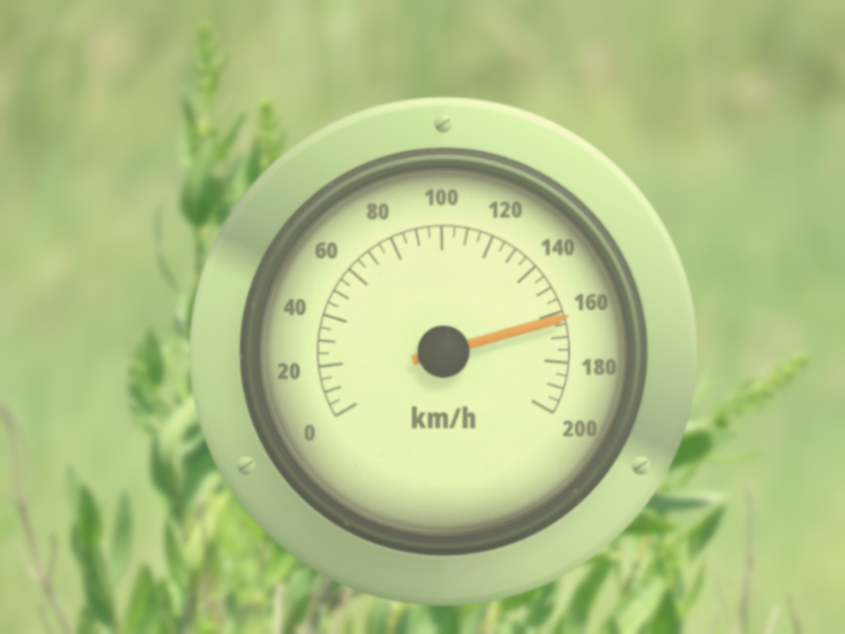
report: 162.5km/h
